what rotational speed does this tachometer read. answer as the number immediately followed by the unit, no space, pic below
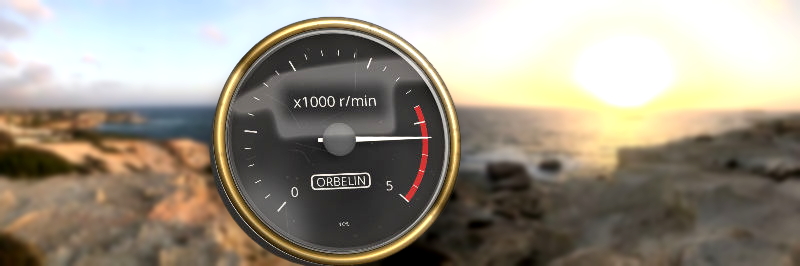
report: 4200rpm
